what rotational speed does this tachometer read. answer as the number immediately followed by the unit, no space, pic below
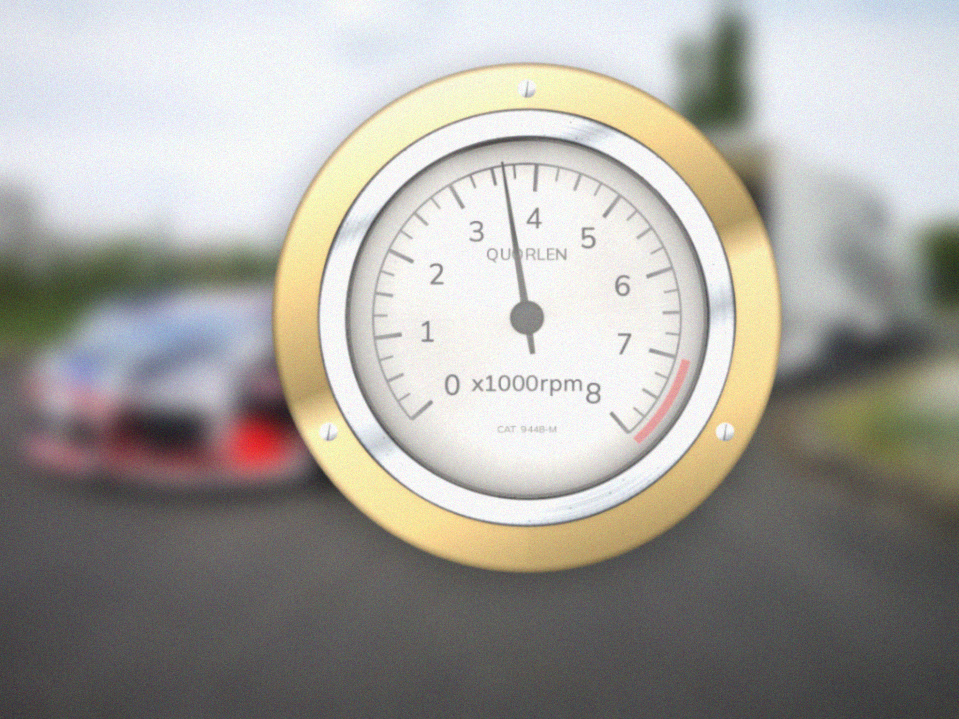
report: 3625rpm
